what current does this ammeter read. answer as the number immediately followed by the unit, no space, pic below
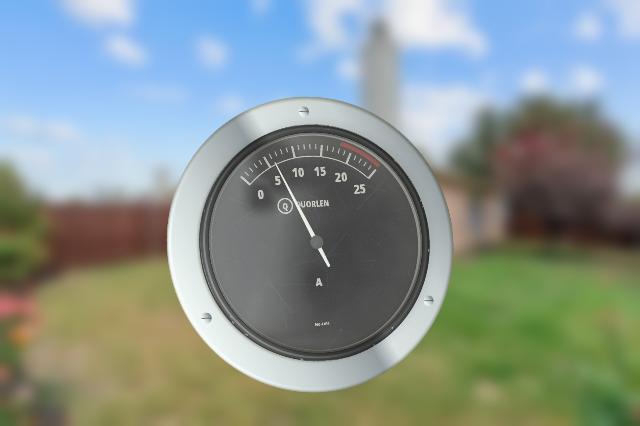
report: 6A
